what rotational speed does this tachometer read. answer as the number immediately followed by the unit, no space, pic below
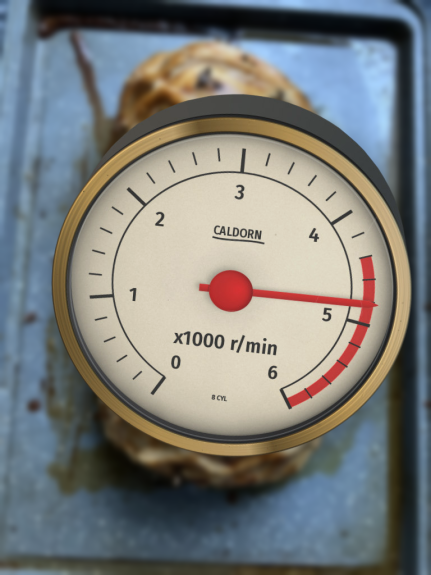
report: 4800rpm
